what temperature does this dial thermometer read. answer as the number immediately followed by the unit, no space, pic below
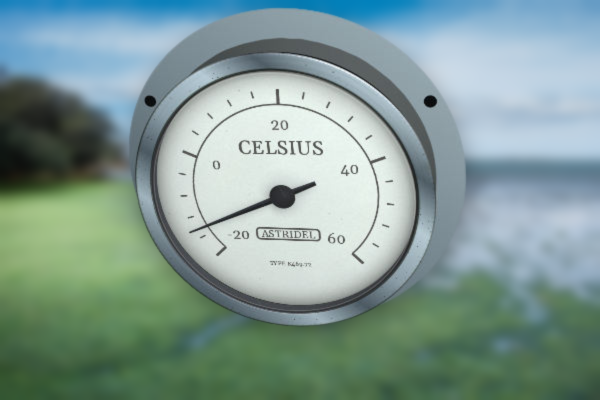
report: -14°C
